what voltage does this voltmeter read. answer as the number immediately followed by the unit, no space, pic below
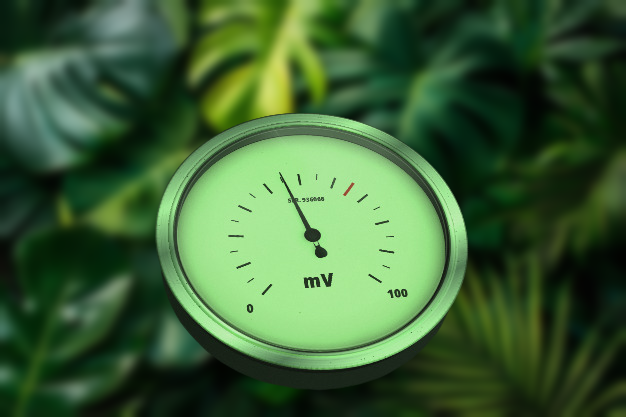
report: 45mV
